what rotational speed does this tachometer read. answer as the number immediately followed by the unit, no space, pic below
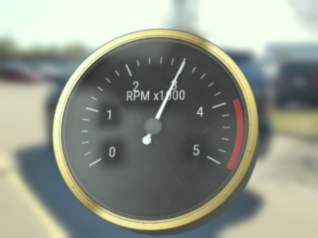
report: 3000rpm
